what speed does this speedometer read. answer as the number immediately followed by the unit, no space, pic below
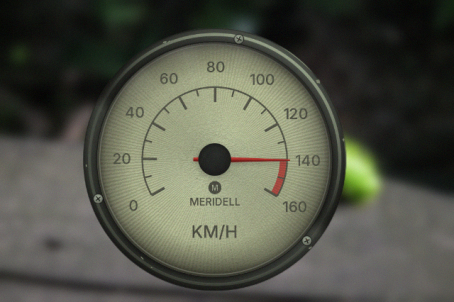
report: 140km/h
